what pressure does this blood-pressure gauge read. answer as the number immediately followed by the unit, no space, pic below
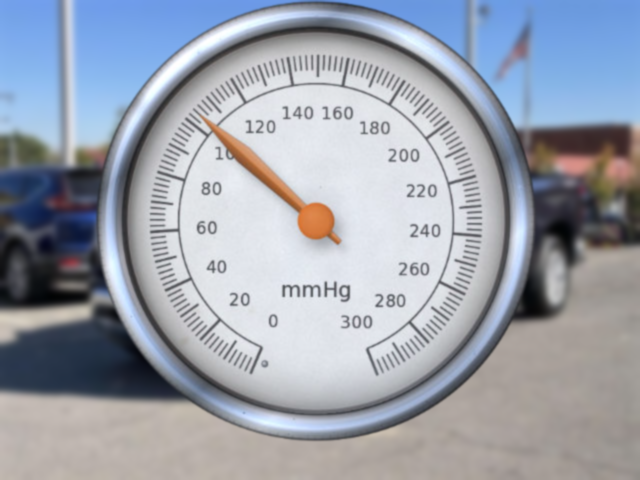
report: 104mmHg
